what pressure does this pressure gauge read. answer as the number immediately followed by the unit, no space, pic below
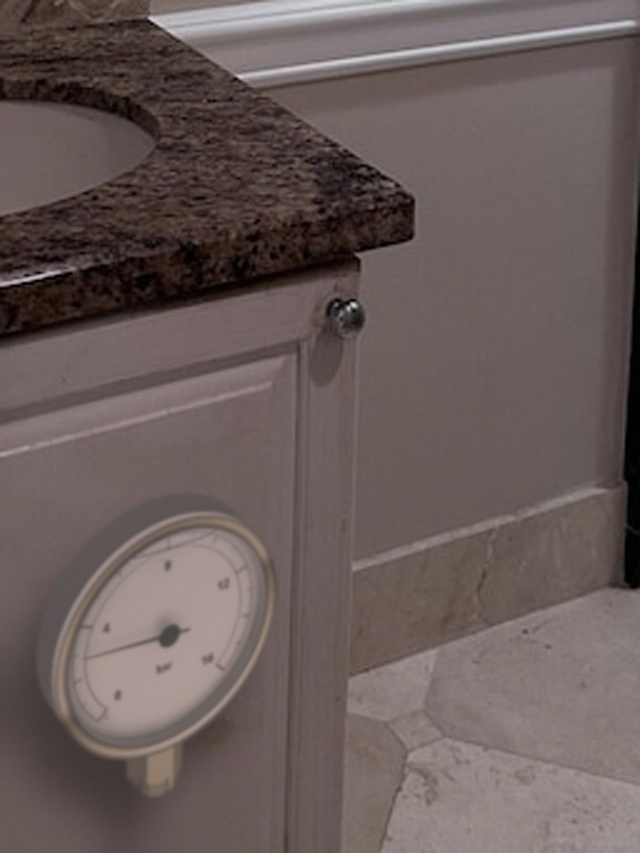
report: 3bar
